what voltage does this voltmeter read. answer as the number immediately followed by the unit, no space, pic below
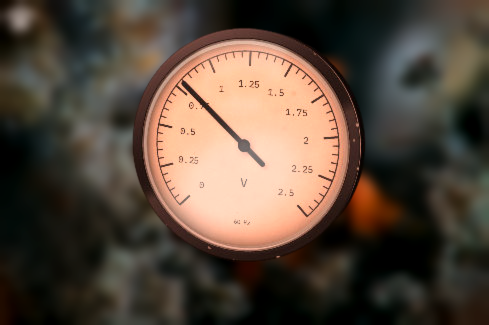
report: 0.8V
